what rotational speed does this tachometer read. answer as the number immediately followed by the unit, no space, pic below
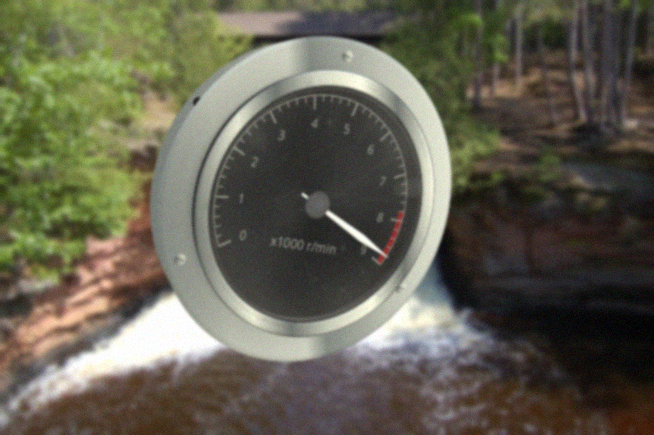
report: 8800rpm
